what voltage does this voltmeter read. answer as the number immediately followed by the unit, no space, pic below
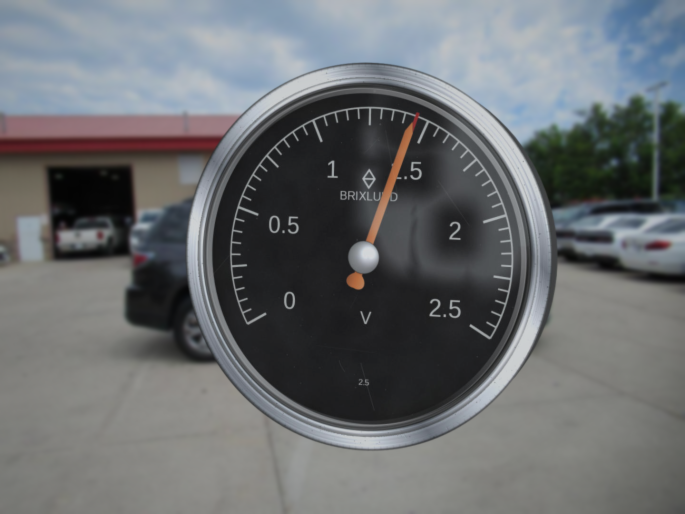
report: 1.45V
